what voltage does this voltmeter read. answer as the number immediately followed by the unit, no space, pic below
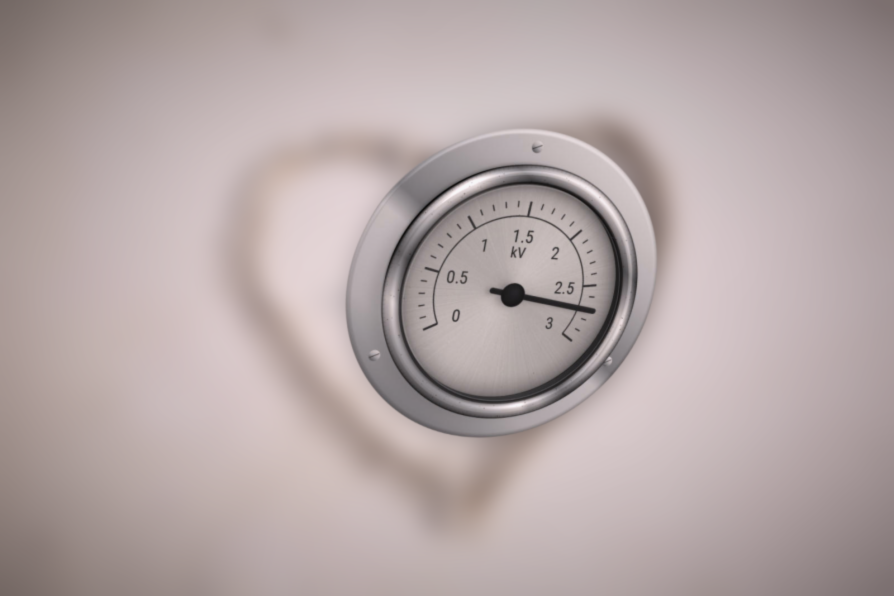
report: 2.7kV
